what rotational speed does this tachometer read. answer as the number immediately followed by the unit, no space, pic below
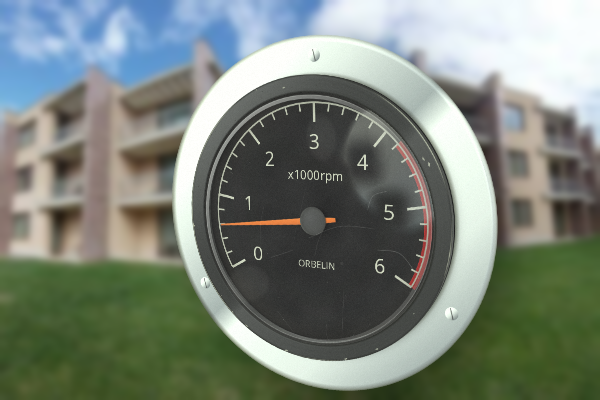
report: 600rpm
